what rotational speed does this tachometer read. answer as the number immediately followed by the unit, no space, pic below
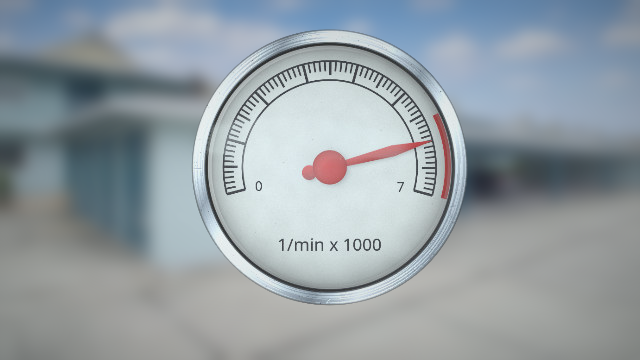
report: 6000rpm
